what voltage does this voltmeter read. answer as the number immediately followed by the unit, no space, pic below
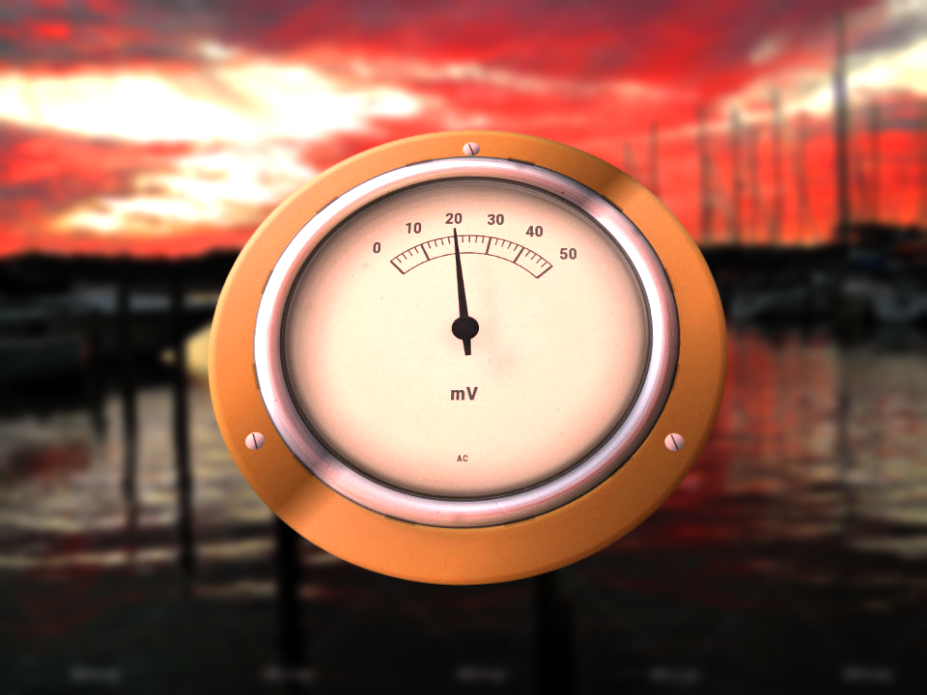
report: 20mV
